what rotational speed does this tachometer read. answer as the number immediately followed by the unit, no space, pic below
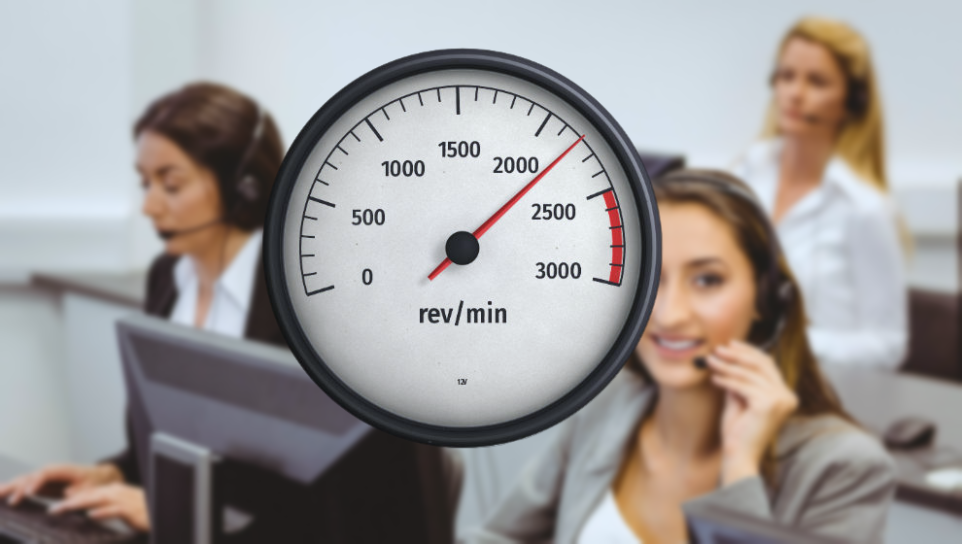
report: 2200rpm
